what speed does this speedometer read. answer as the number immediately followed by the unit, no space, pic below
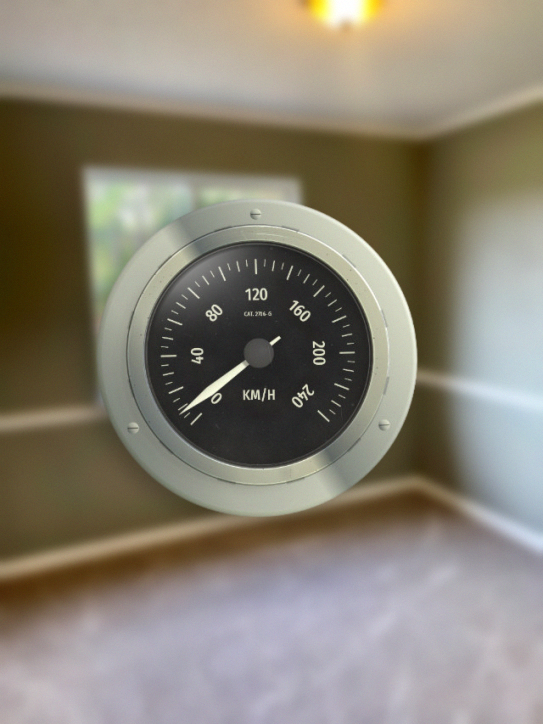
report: 7.5km/h
